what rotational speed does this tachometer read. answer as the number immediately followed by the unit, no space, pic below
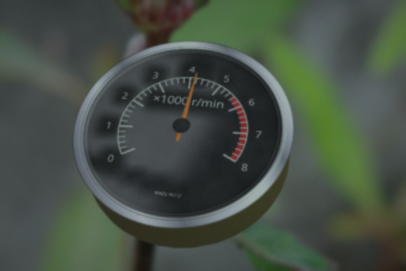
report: 4200rpm
